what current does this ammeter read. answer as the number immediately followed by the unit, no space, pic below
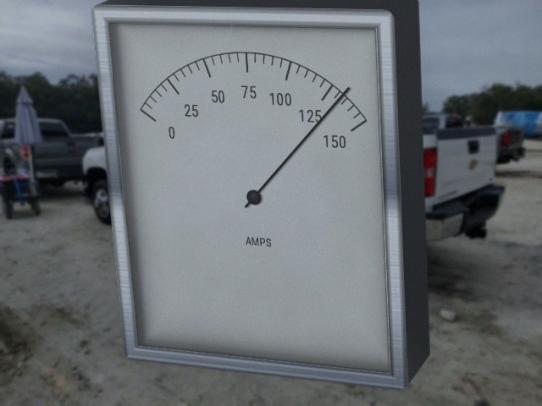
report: 132.5A
